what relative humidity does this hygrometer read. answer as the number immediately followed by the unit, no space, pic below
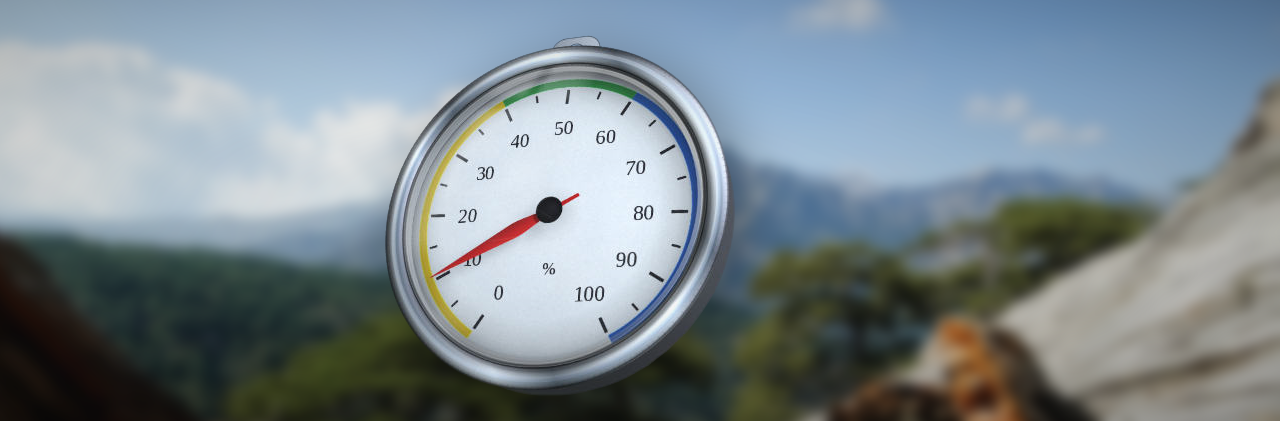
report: 10%
